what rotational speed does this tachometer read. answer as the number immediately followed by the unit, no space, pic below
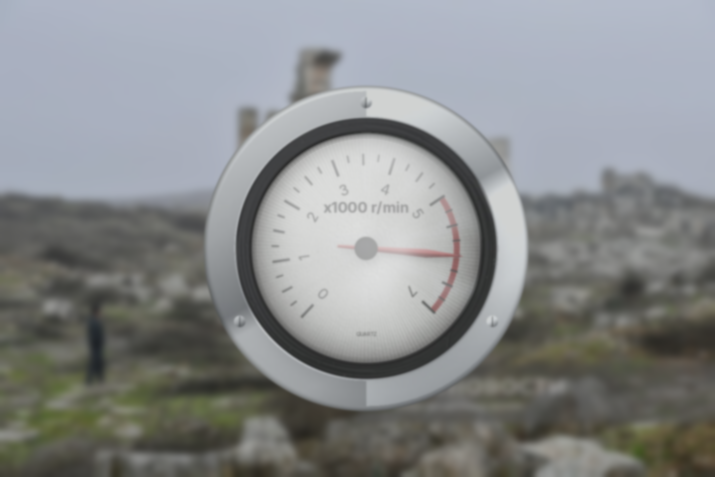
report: 6000rpm
